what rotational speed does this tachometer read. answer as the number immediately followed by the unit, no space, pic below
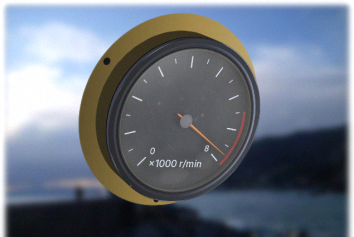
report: 7750rpm
